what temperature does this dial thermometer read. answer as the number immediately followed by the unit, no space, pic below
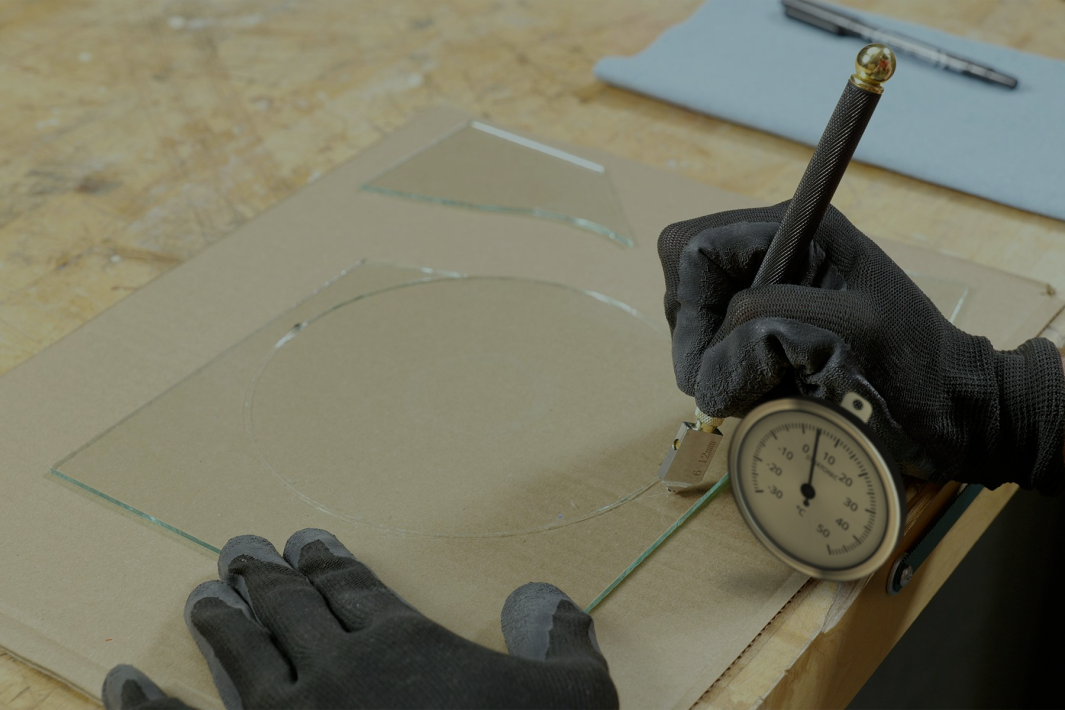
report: 5°C
